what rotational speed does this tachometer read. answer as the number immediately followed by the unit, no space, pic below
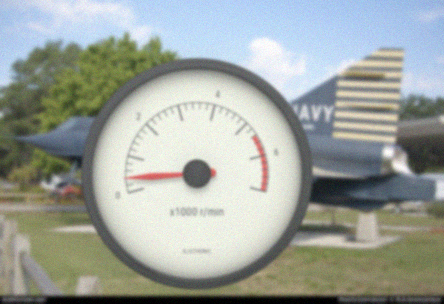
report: 400rpm
